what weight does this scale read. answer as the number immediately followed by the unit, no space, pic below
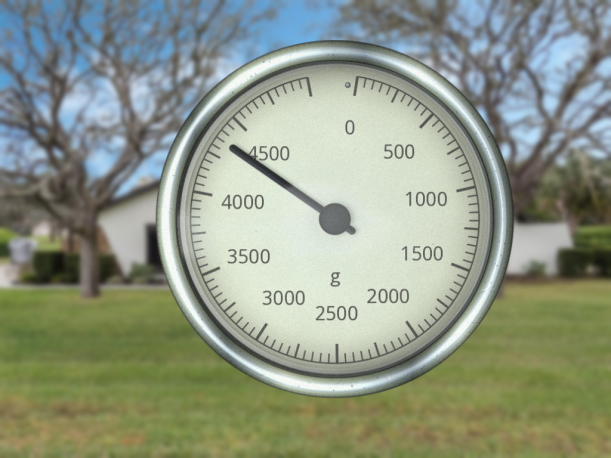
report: 4350g
